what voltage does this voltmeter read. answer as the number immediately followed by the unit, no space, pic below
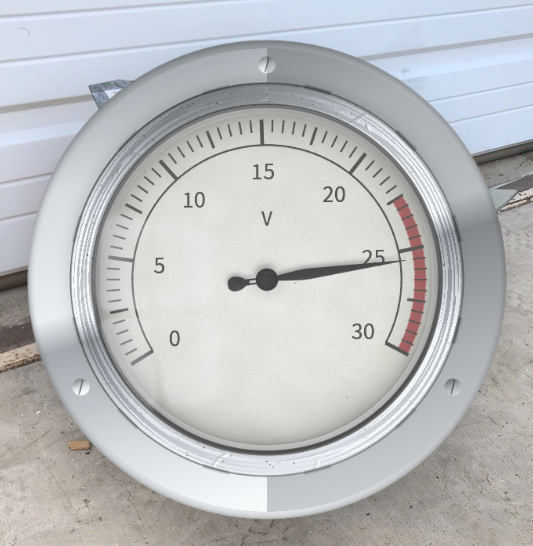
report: 25.5V
